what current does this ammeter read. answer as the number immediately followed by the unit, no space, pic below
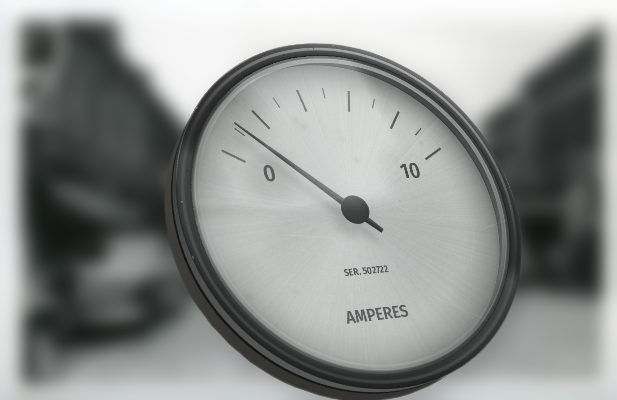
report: 1A
